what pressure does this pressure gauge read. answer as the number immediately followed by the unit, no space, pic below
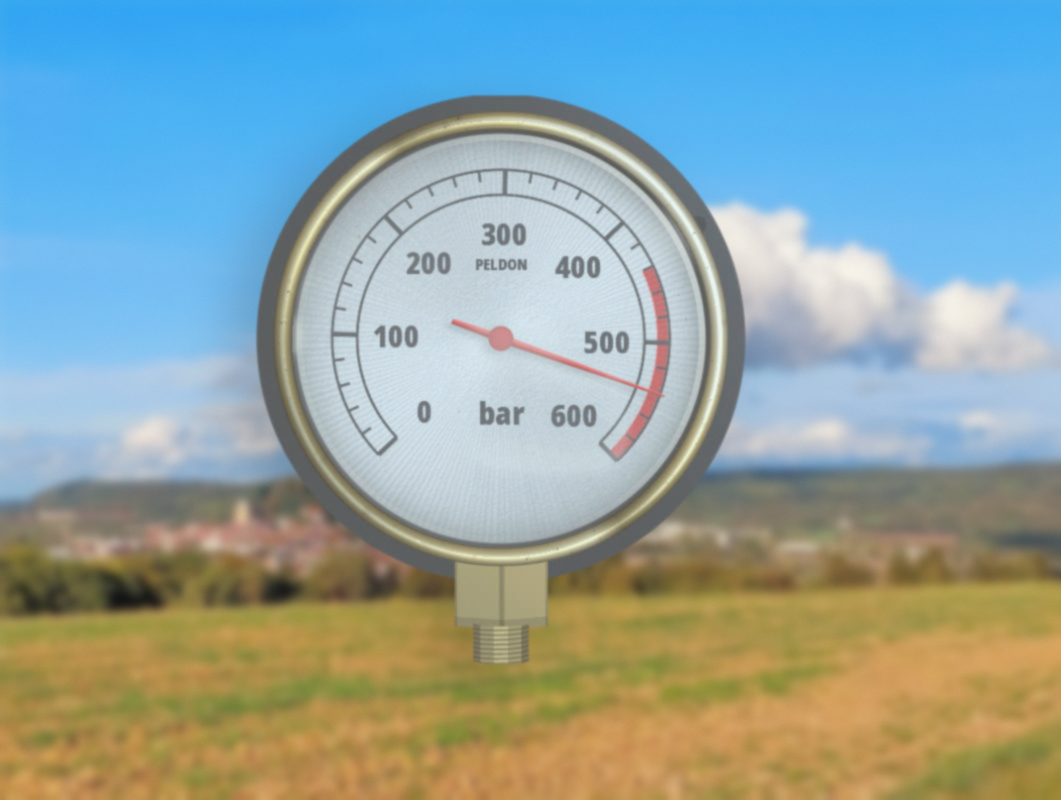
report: 540bar
